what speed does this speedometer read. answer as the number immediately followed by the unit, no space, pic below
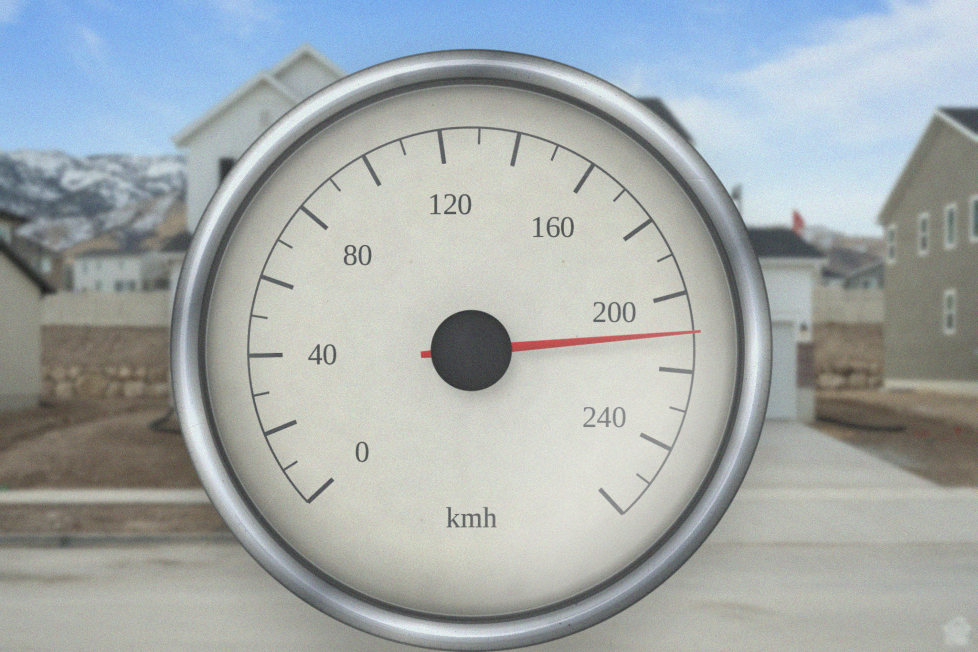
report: 210km/h
